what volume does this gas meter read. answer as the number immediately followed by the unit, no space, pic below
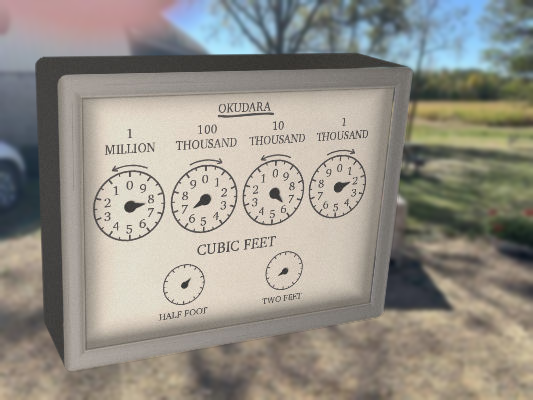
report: 766200ft³
